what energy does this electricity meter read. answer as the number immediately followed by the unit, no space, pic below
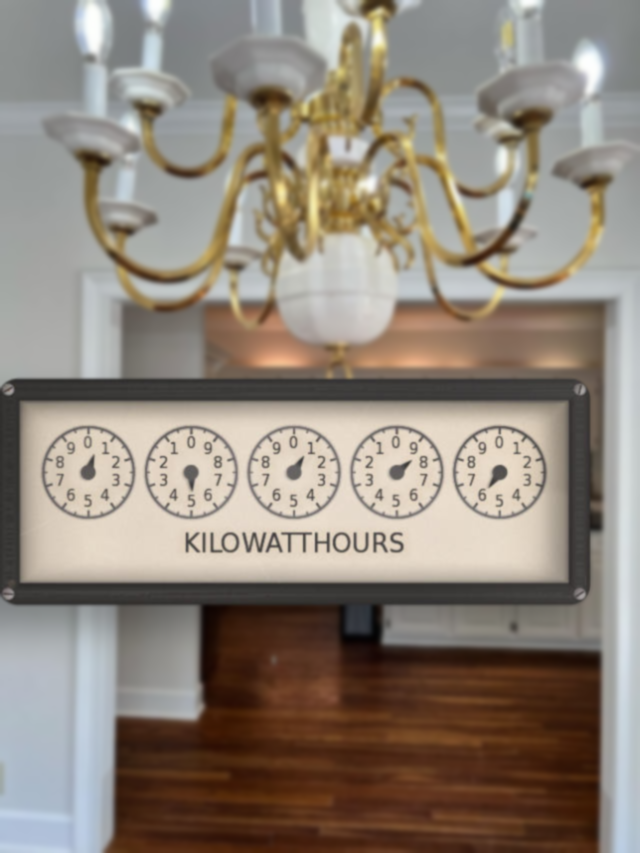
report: 5086kWh
